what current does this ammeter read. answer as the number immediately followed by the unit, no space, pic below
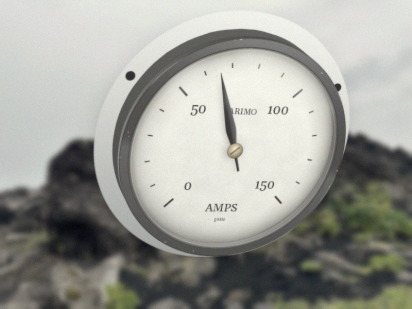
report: 65A
